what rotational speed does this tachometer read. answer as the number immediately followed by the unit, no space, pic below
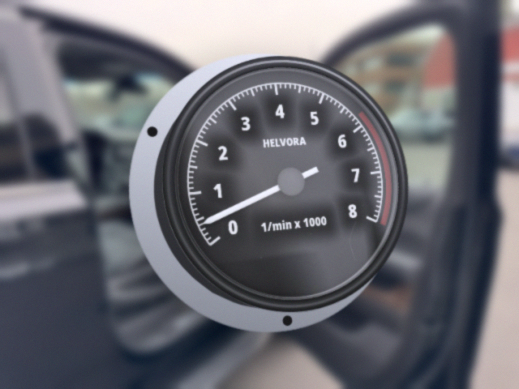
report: 400rpm
